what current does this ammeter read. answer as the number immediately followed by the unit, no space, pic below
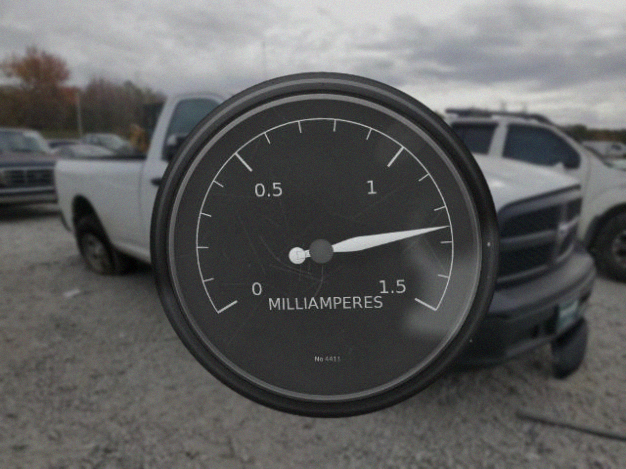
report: 1.25mA
